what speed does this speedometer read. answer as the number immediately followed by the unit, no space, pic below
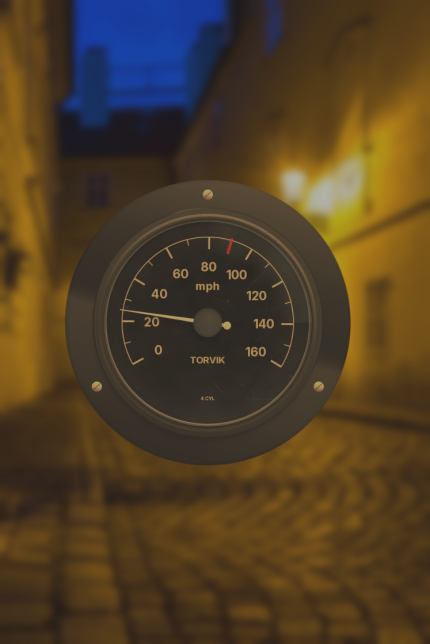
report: 25mph
